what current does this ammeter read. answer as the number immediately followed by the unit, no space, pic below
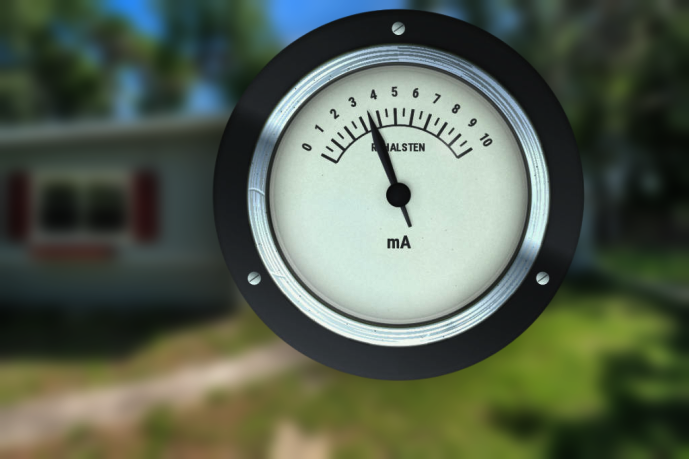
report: 3.5mA
